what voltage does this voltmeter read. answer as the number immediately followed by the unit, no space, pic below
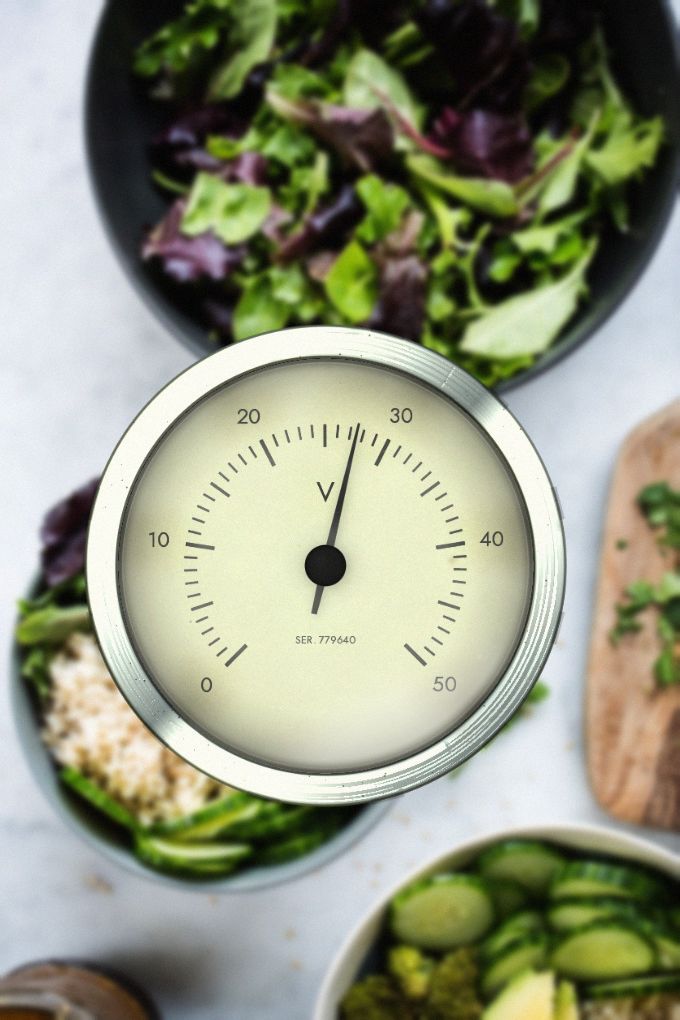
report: 27.5V
